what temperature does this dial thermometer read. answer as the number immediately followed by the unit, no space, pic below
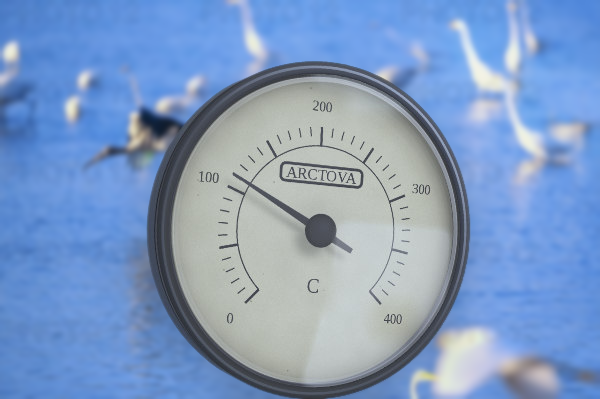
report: 110°C
